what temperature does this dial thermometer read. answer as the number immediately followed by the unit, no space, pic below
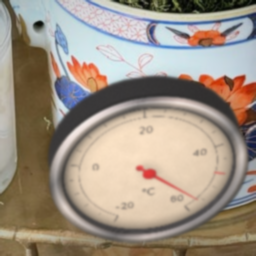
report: 56°C
